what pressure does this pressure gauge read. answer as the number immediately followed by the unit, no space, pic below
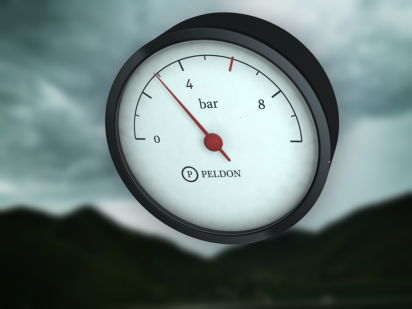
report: 3bar
